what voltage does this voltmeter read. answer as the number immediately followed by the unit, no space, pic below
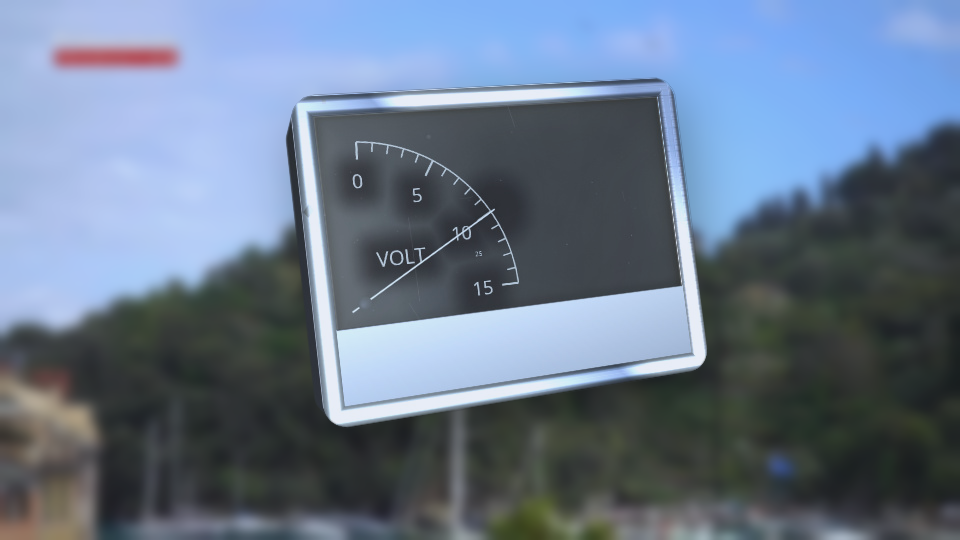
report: 10V
